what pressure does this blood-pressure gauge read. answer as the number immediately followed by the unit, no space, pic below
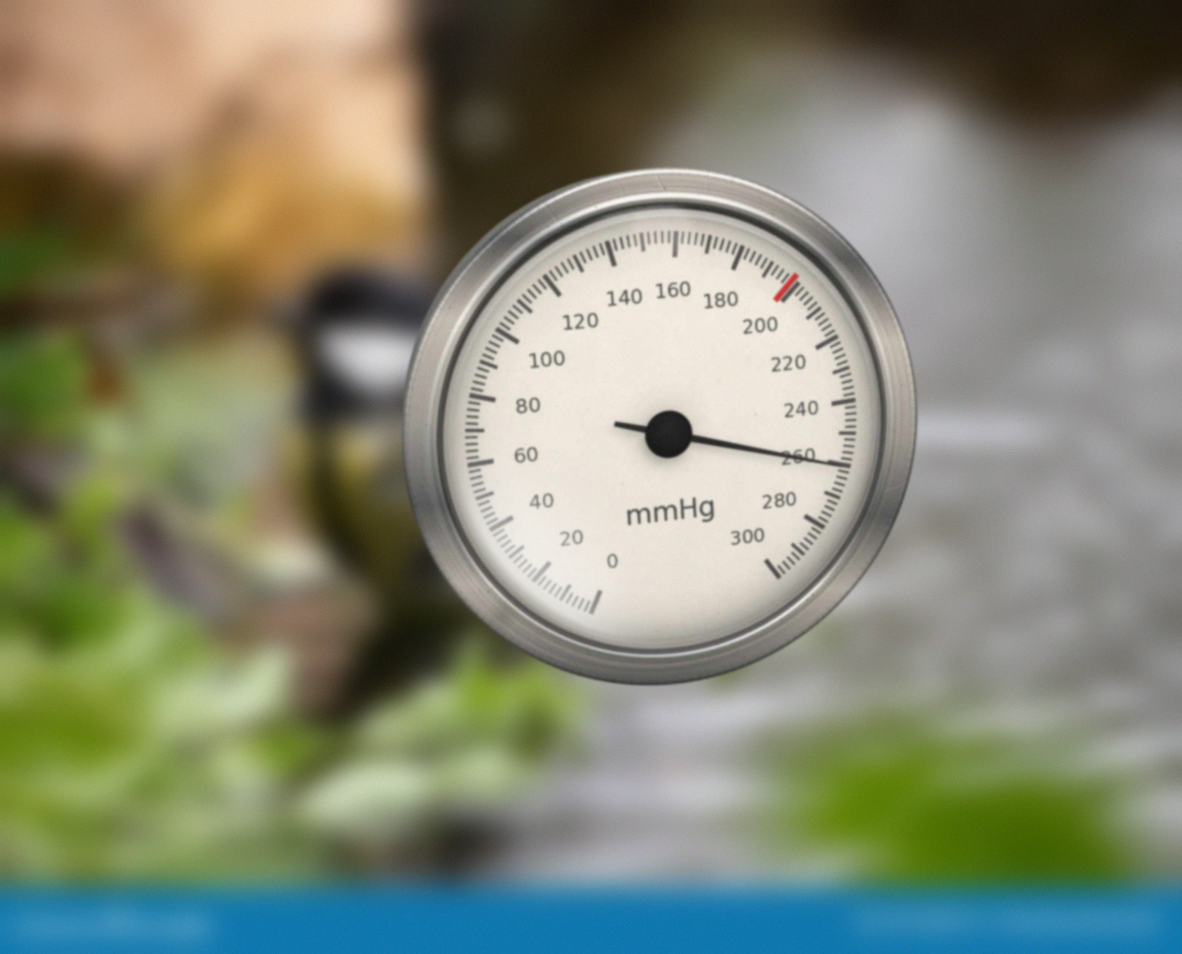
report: 260mmHg
